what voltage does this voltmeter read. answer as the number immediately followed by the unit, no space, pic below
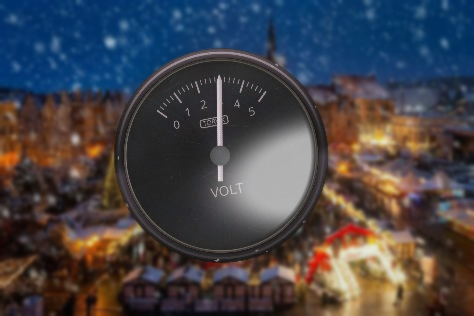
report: 3V
